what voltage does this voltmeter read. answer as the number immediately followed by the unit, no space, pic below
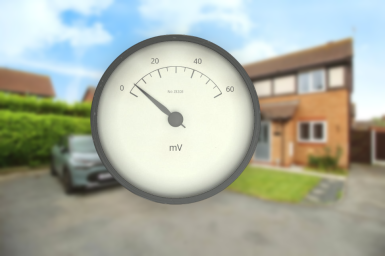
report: 5mV
